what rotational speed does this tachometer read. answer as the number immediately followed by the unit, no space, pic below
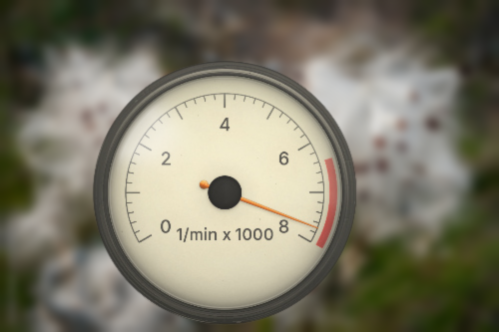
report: 7700rpm
